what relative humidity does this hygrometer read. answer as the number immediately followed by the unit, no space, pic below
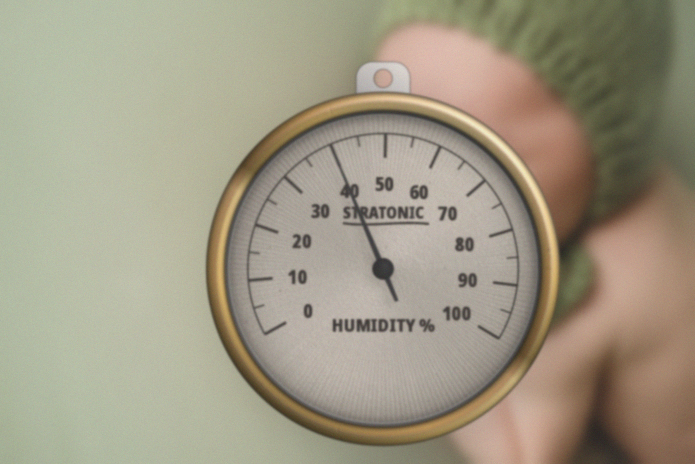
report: 40%
